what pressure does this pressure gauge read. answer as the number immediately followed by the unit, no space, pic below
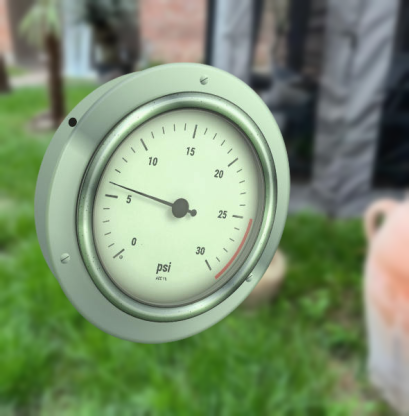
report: 6psi
